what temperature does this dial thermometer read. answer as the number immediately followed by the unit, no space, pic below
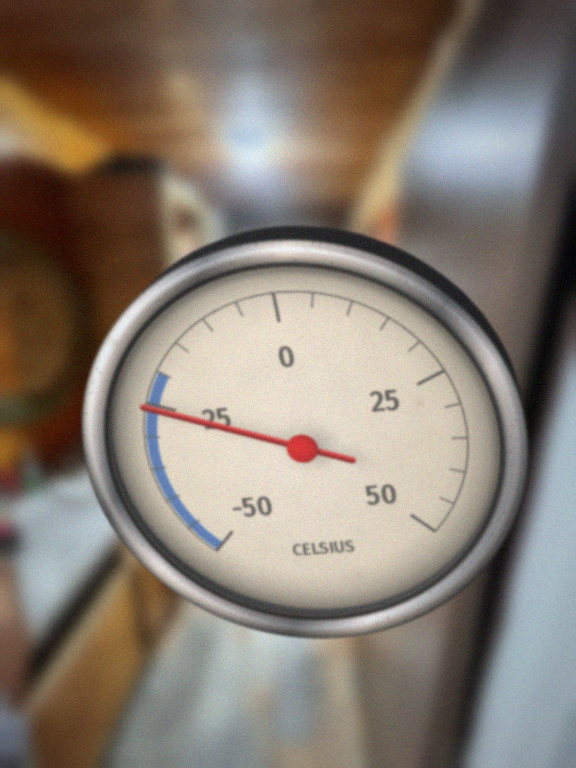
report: -25°C
